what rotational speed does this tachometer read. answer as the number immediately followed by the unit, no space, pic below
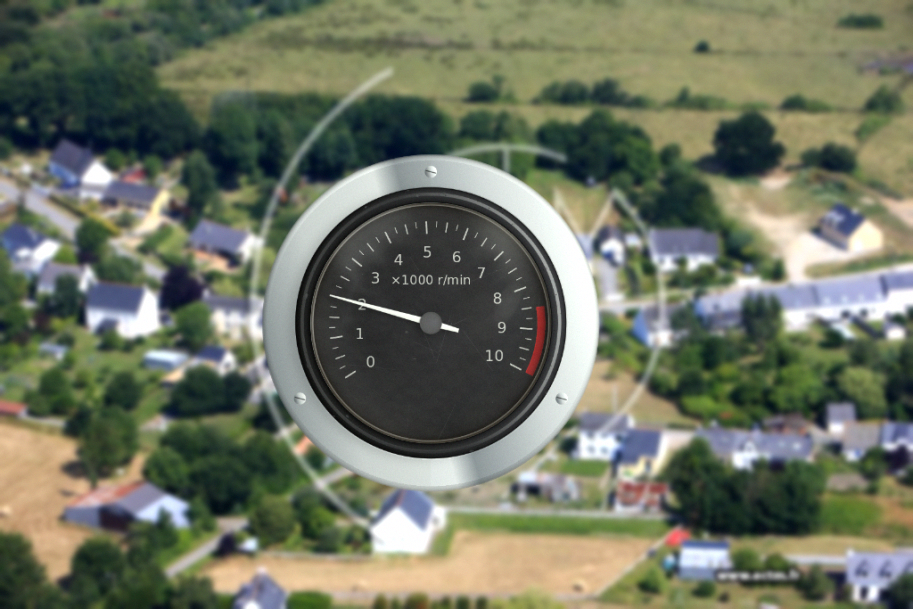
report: 2000rpm
